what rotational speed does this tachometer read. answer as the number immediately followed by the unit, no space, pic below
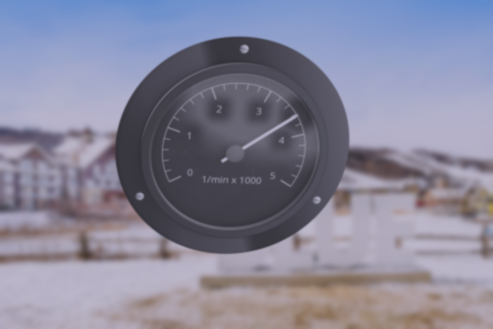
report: 3600rpm
